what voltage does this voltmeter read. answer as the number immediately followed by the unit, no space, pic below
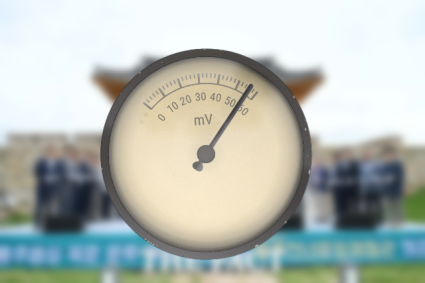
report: 56mV
